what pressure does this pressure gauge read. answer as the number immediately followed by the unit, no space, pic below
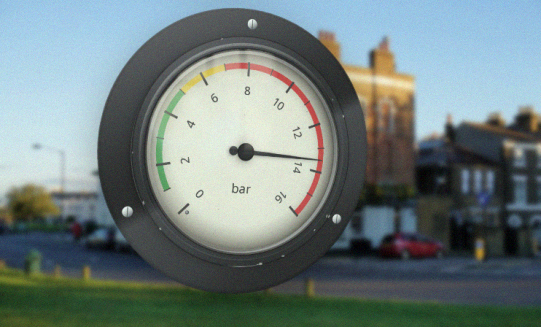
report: 13.5bar
